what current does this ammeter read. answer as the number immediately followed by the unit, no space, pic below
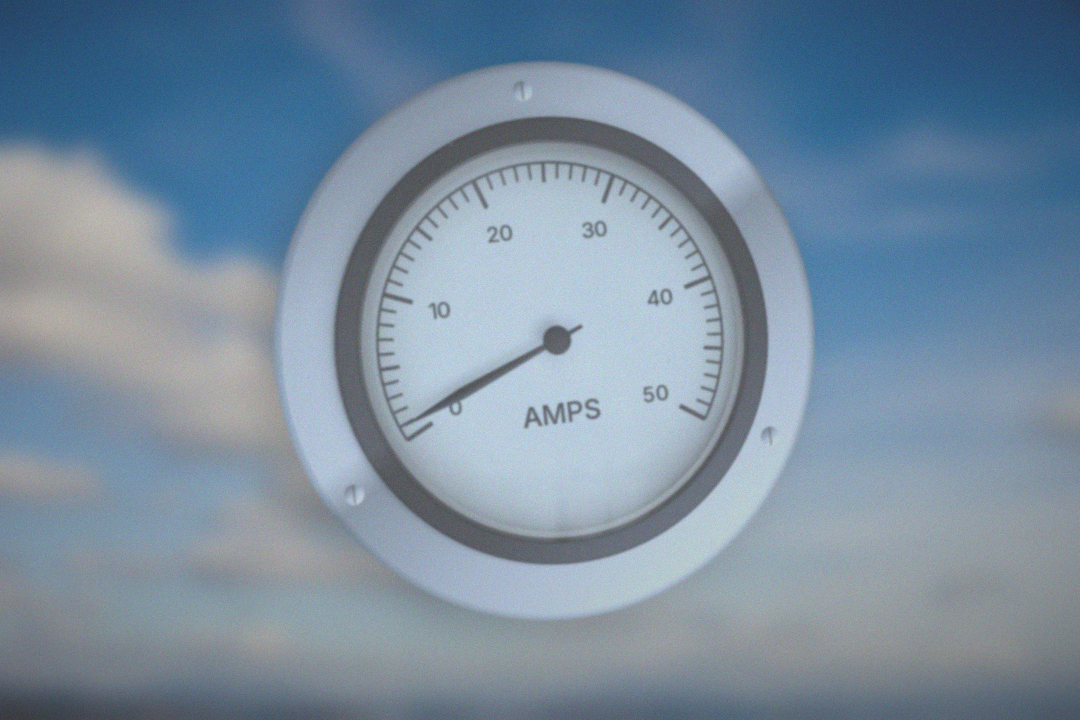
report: 1A
